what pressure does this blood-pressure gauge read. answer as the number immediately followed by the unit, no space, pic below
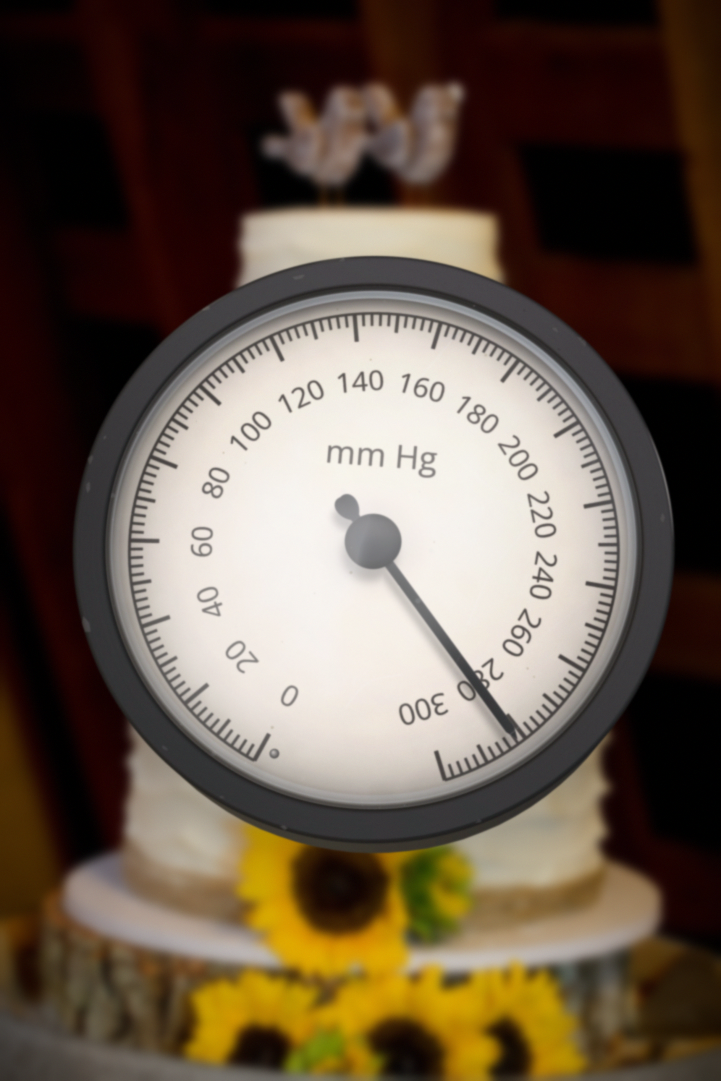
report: 282mmHg
